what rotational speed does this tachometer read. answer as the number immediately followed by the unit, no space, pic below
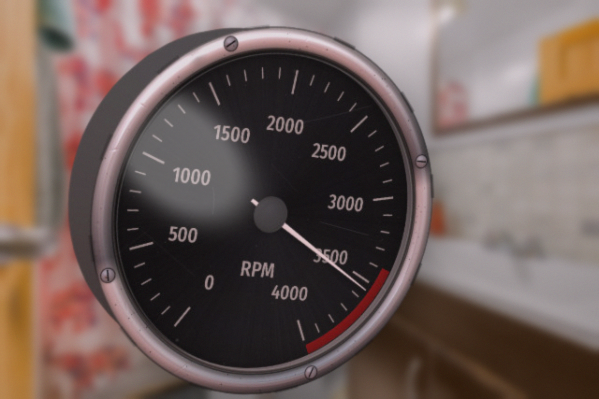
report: 3550rpm
